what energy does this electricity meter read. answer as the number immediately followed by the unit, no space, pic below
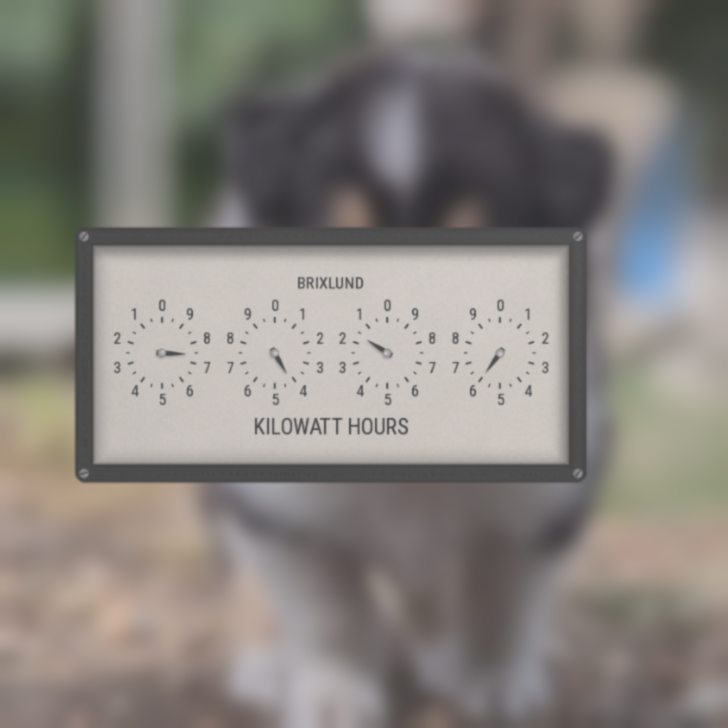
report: 7416kWh
